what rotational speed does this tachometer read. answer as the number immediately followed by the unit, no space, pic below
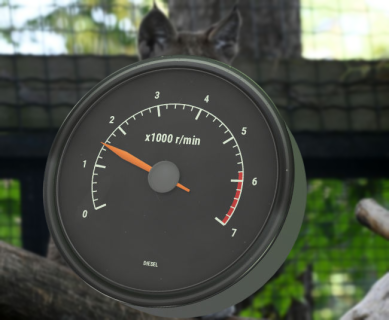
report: 1500rpm
